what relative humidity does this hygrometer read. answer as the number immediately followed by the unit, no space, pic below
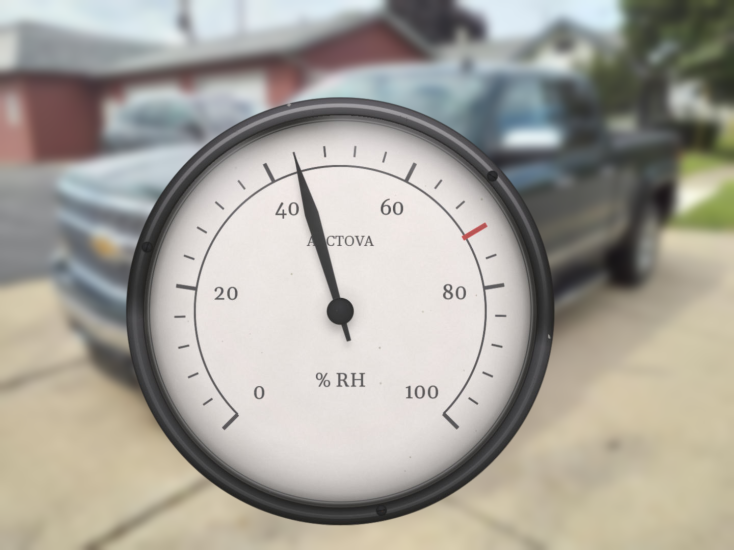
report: 44%
